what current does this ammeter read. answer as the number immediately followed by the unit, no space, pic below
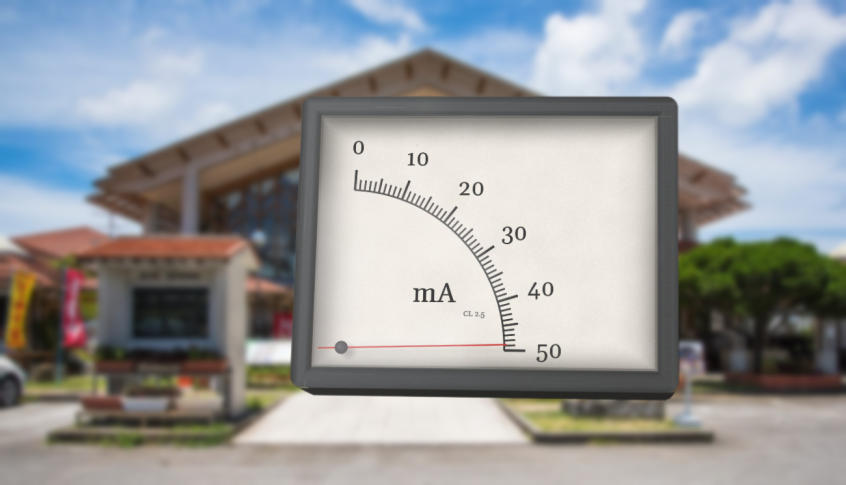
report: 49mA
